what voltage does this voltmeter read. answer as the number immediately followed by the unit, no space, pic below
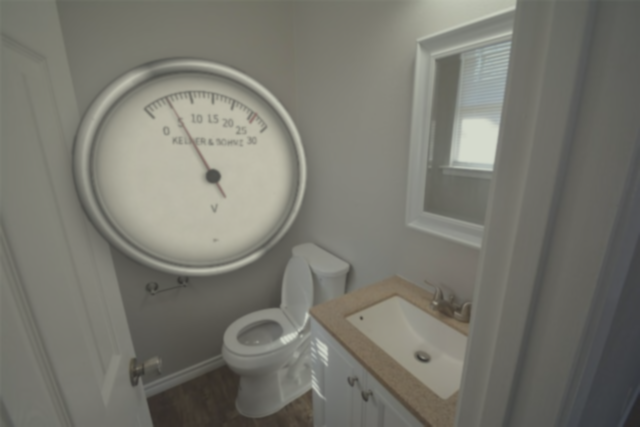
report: 5V
